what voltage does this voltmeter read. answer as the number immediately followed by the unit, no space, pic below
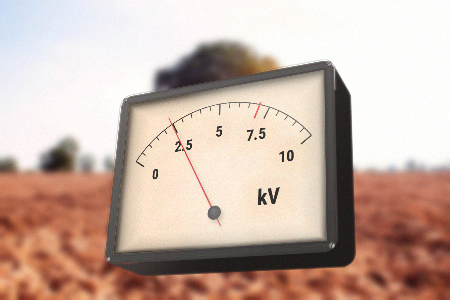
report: 2.5kV
